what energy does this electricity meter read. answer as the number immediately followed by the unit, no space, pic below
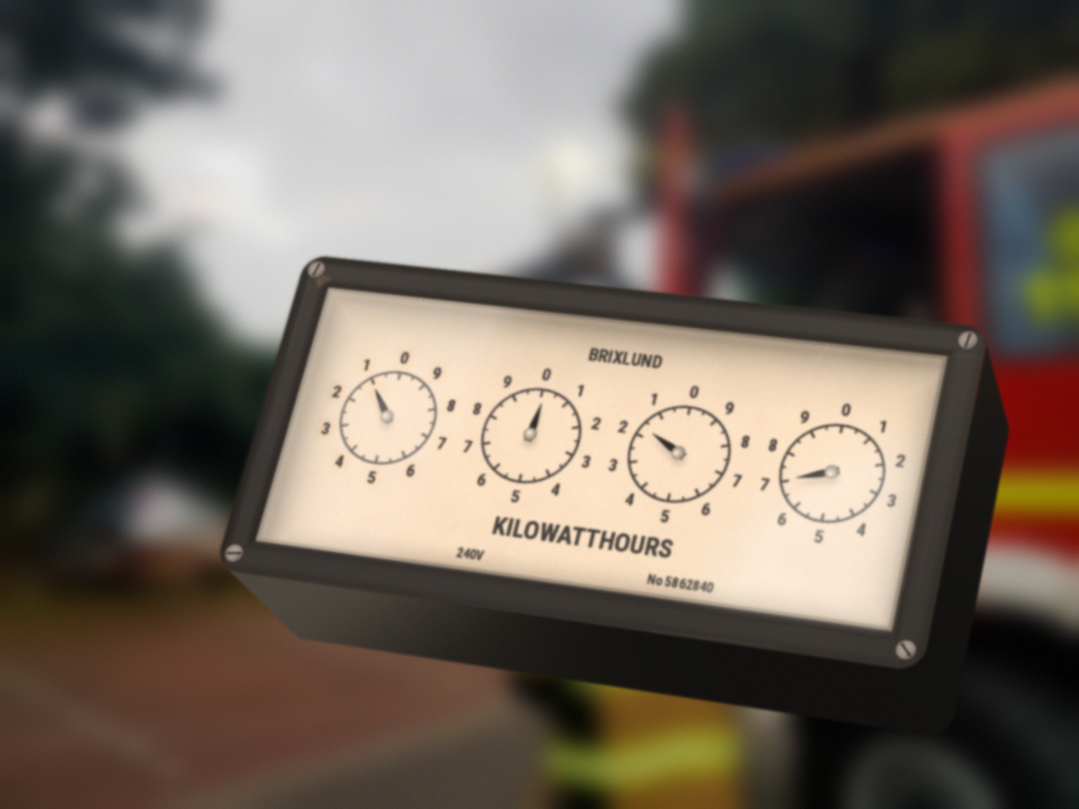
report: 1017kWh
